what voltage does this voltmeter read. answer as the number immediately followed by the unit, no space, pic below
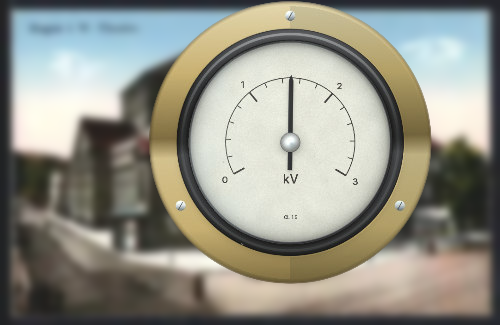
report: 1.5kV
